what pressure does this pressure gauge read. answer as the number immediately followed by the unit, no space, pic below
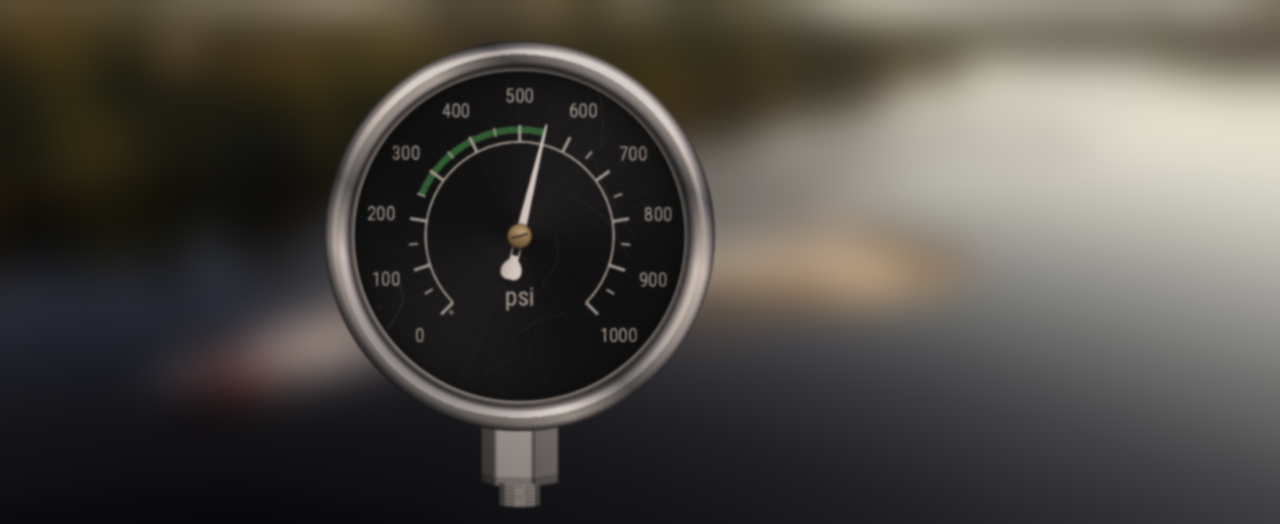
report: 550psi
